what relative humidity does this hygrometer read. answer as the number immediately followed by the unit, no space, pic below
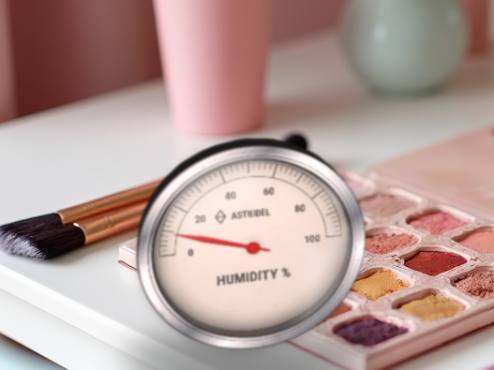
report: 10%
